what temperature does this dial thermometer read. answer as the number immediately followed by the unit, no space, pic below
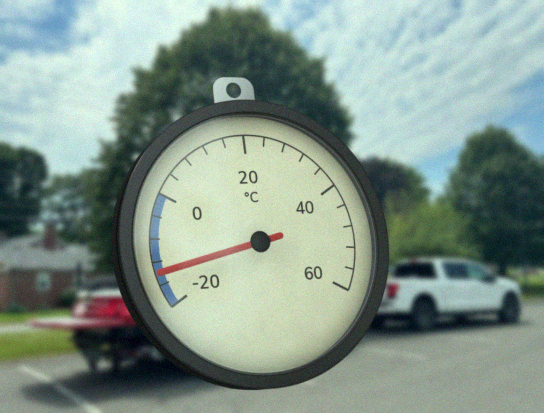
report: -14°C
